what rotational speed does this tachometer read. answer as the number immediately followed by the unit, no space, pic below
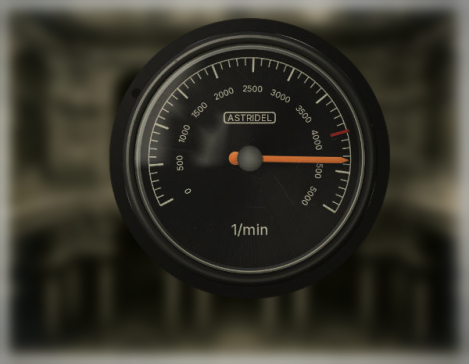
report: 4350rpm
